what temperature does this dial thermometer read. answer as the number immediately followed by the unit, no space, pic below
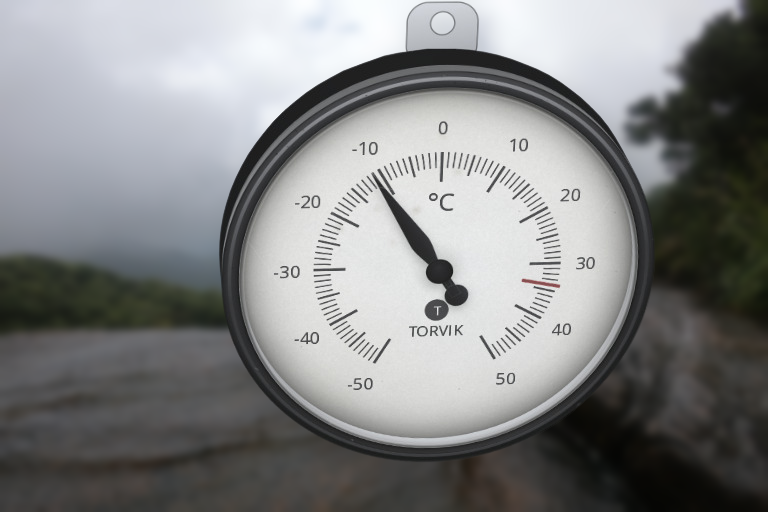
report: -11°C
